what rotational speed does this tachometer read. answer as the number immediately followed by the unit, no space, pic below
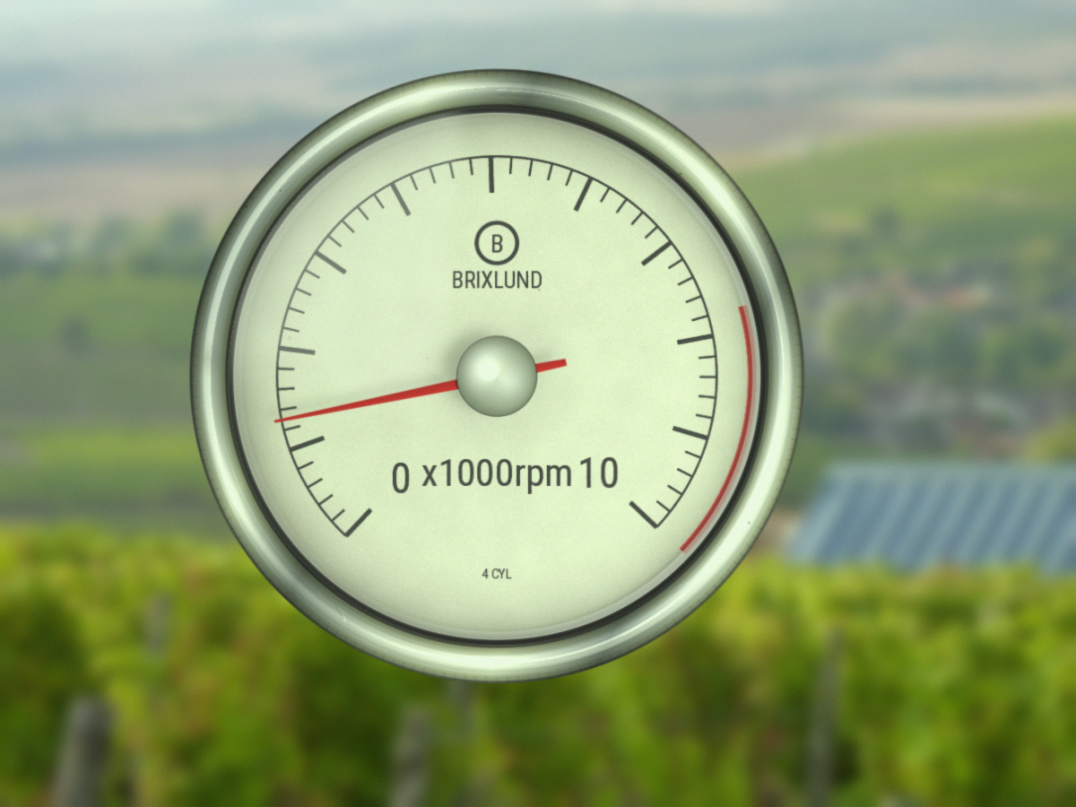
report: 1300rpm
